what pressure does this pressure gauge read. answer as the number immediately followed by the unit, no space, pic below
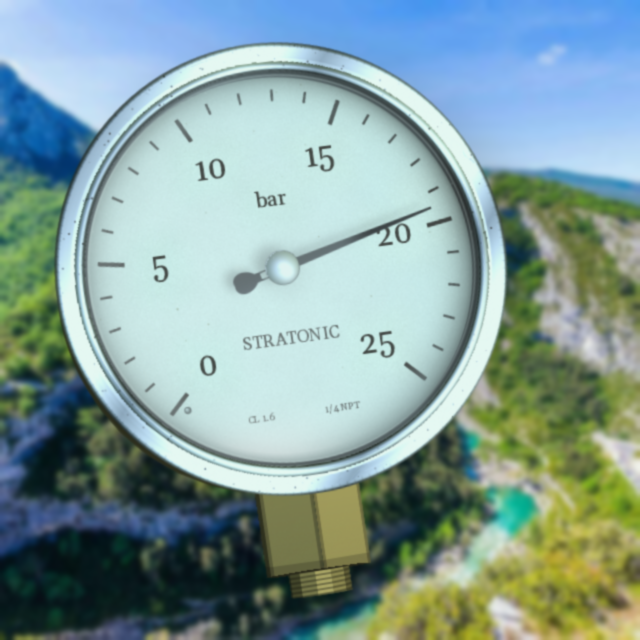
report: 19.5bar
